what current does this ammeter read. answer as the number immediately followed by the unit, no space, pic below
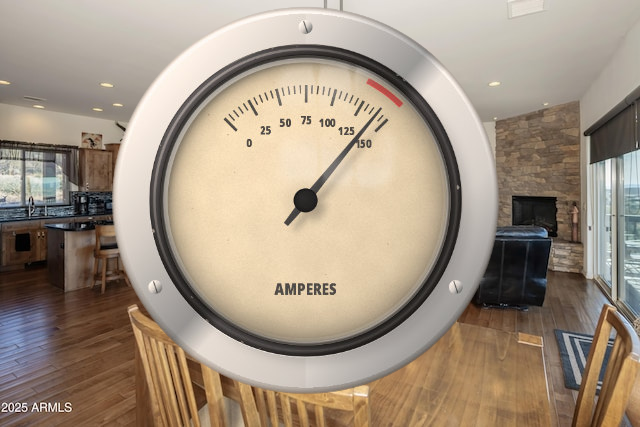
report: 140A
